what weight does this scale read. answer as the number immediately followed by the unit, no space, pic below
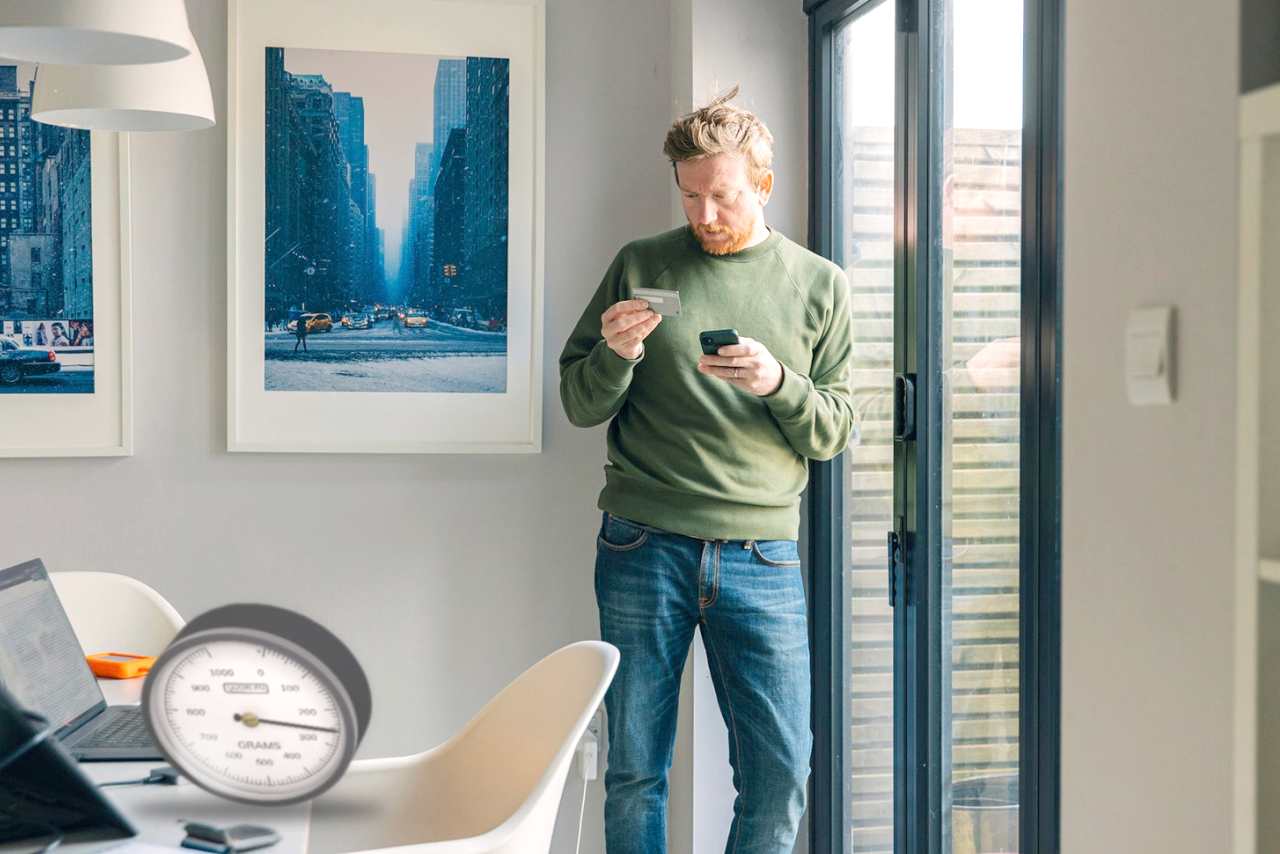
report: 250g
